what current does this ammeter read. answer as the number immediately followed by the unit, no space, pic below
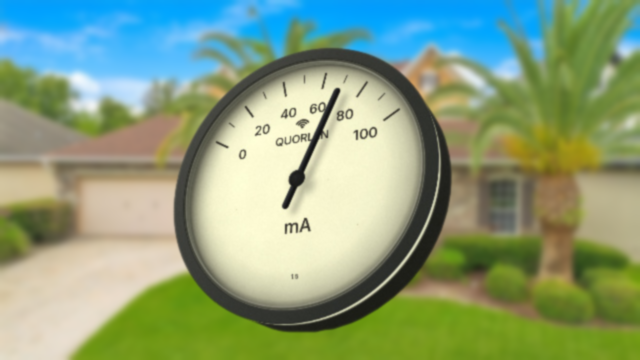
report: 70mA
